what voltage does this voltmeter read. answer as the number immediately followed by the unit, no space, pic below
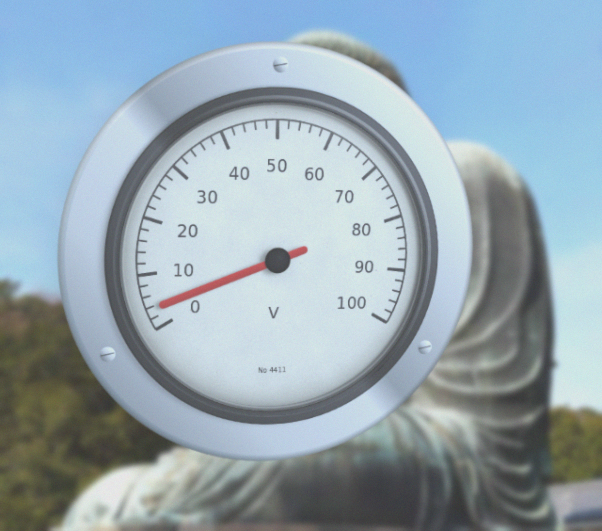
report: 4V
